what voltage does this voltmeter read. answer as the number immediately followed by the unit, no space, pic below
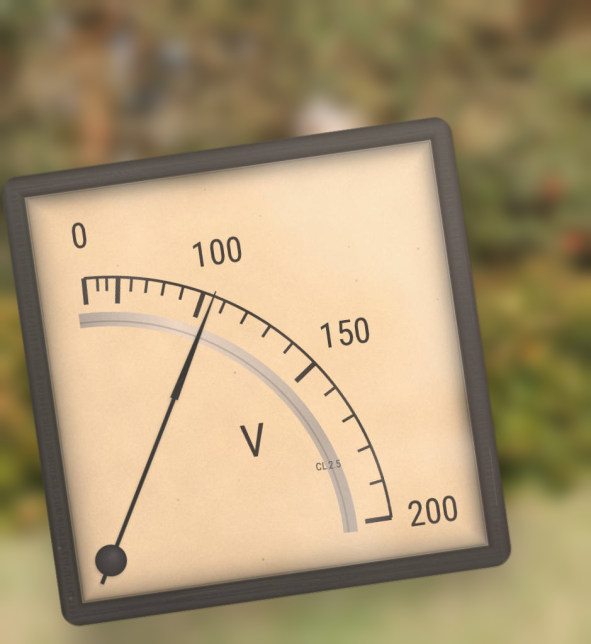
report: 105V
